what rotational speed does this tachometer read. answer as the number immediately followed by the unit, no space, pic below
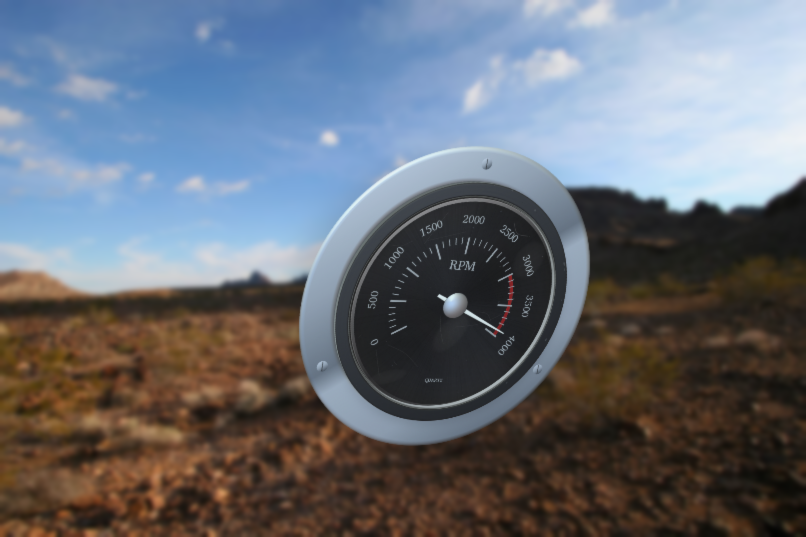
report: 3900rpm
